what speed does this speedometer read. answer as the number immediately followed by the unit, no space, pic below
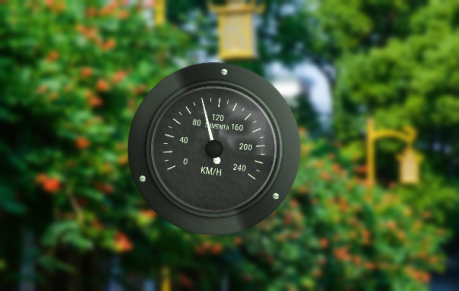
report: 100km/h
